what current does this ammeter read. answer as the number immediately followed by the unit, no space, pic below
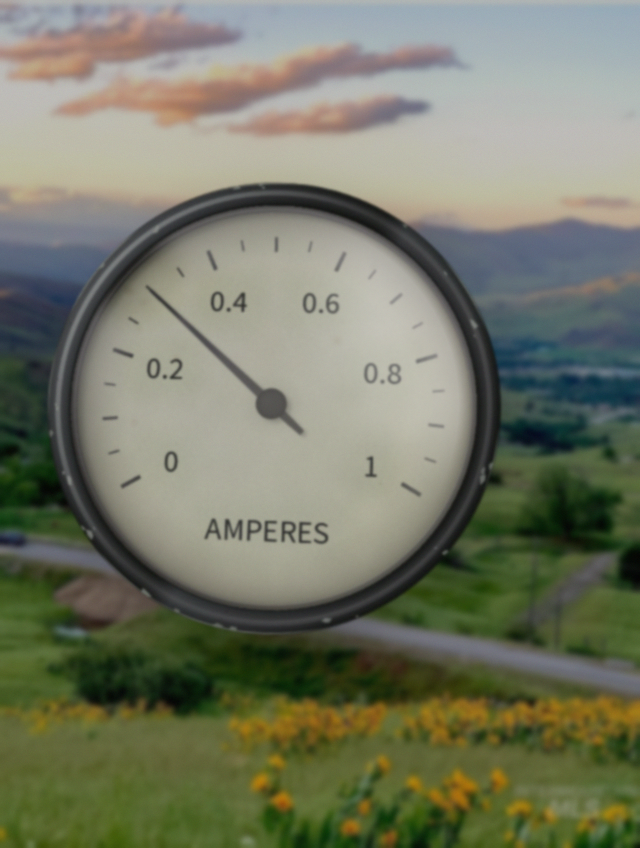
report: 0.3A
